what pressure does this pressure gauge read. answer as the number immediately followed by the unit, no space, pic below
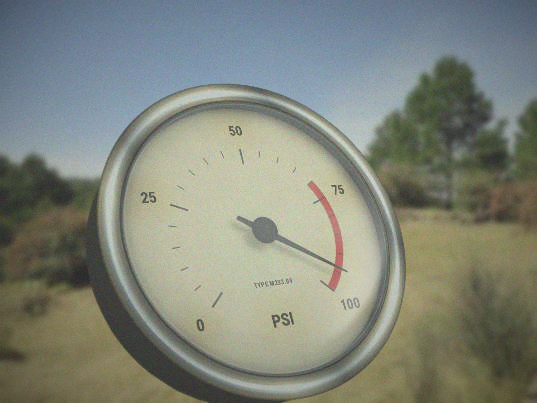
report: 95psi
